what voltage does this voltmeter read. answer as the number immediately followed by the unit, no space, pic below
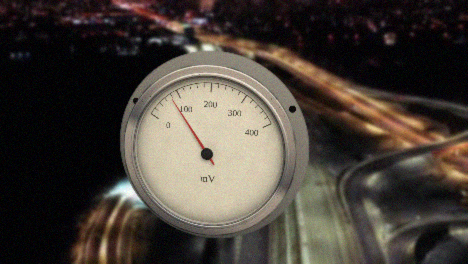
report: 80mV
